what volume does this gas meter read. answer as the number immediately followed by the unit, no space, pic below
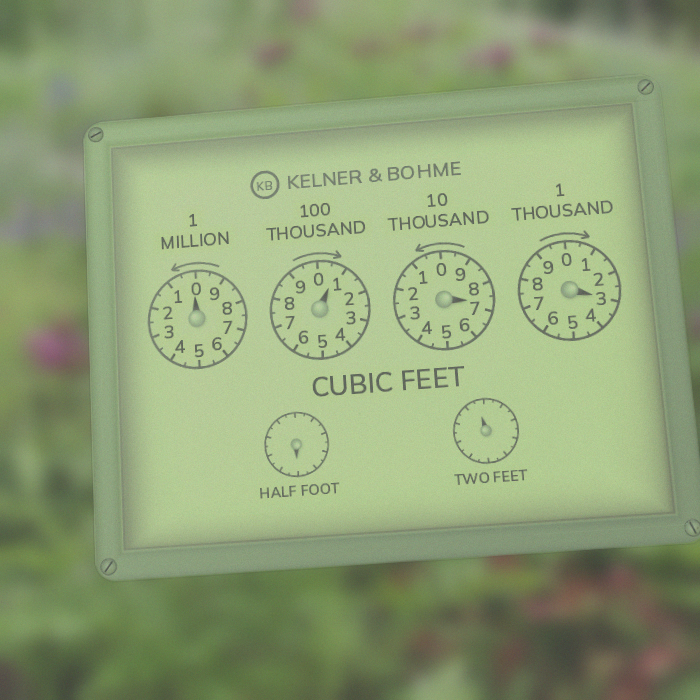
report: 7300ft³
